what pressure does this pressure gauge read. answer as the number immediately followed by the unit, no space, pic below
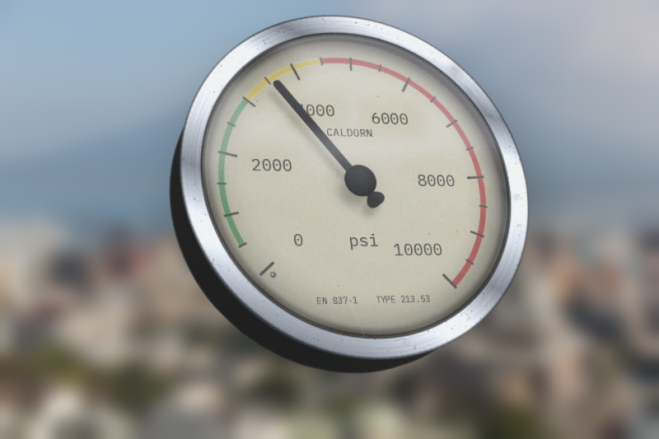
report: 3500psi
